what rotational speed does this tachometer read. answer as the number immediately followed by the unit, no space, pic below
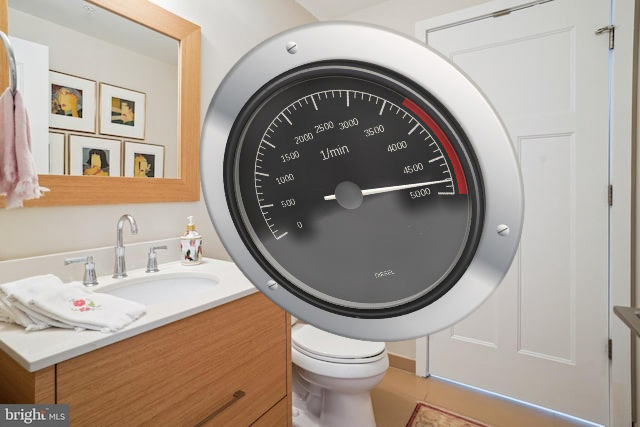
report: 4800rpm
